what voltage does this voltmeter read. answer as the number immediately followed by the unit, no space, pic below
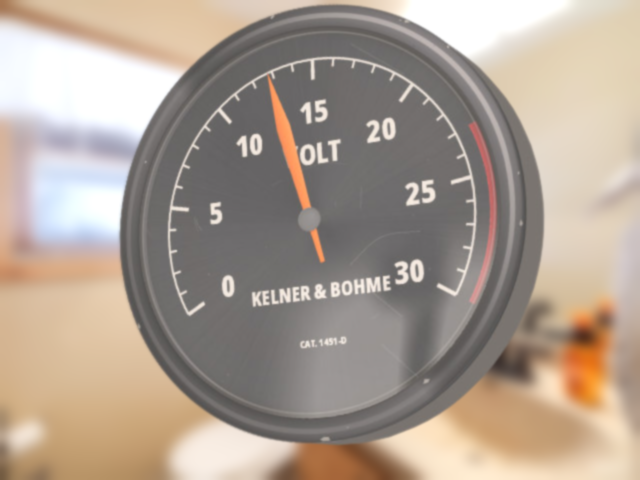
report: 13V
